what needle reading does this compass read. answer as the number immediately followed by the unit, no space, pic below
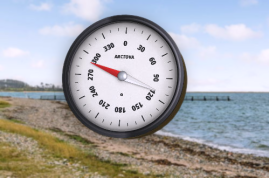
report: 290°
